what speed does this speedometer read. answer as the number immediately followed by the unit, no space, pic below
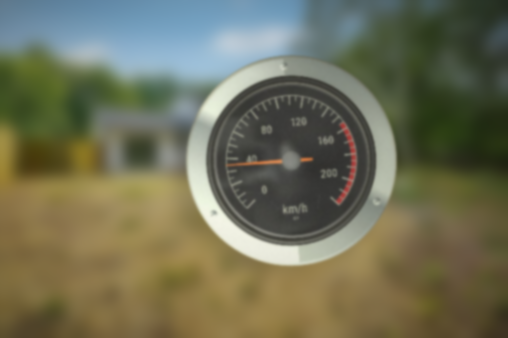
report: 35km/h
